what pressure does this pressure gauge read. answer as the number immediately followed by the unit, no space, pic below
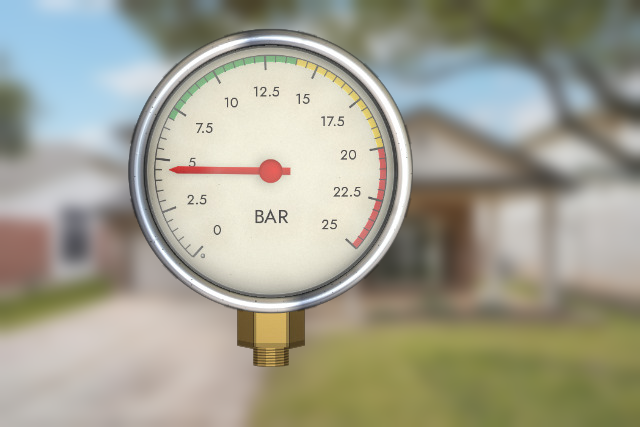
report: 4.5bar
